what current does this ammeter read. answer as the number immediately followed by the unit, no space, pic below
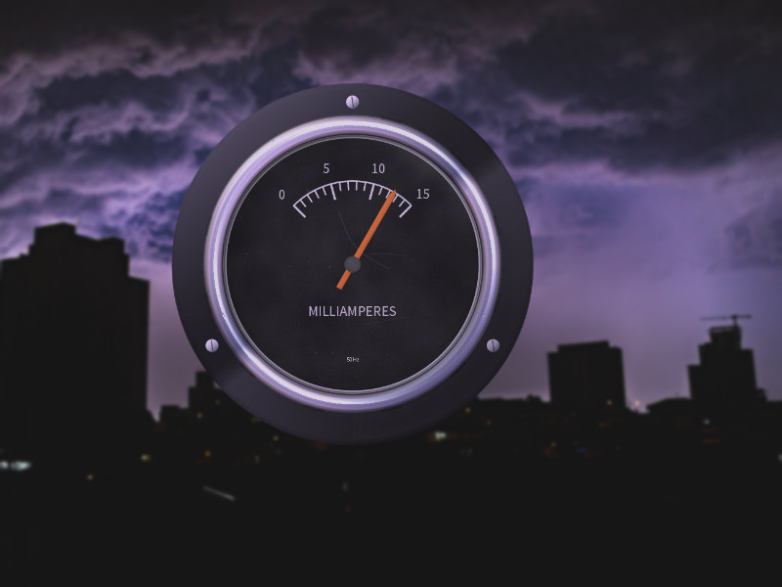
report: 12.5mA
